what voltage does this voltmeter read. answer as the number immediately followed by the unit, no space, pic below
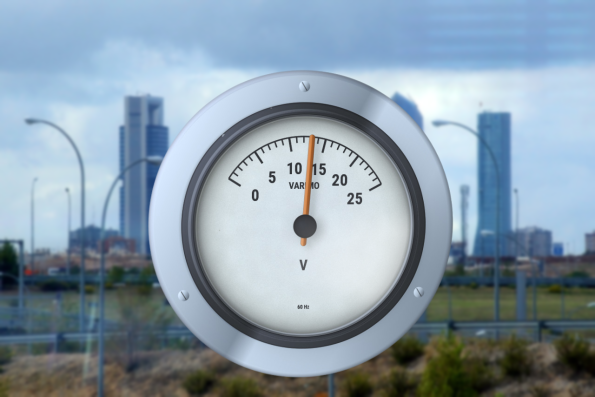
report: 13V
